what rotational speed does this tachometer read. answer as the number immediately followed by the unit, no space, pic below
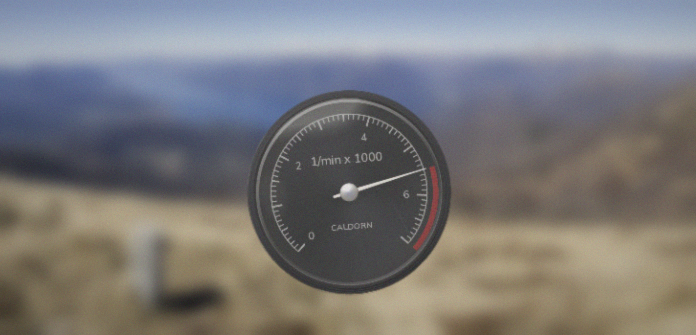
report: 5500rpm
